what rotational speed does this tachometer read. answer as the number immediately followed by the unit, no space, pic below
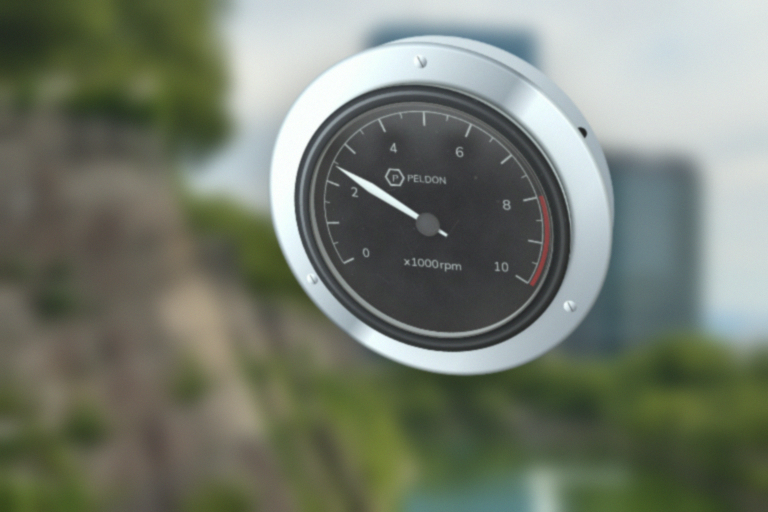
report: 2500rpm
